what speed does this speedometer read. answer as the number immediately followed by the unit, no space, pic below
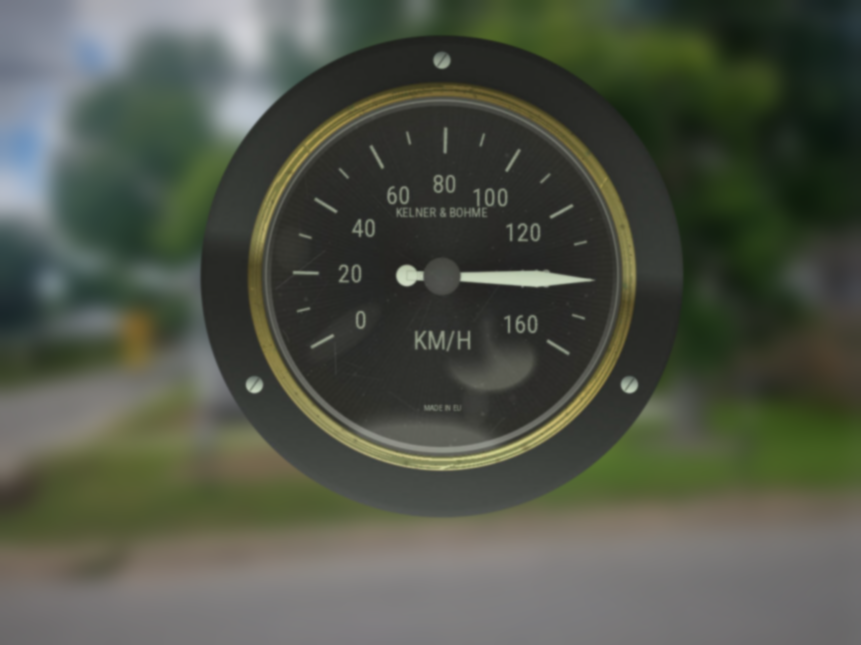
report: 140km/h
